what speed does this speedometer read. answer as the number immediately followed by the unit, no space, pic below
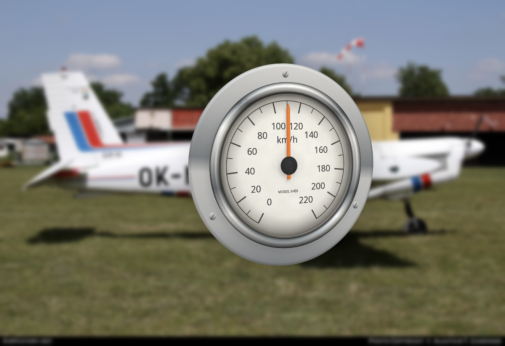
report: 110km/h
